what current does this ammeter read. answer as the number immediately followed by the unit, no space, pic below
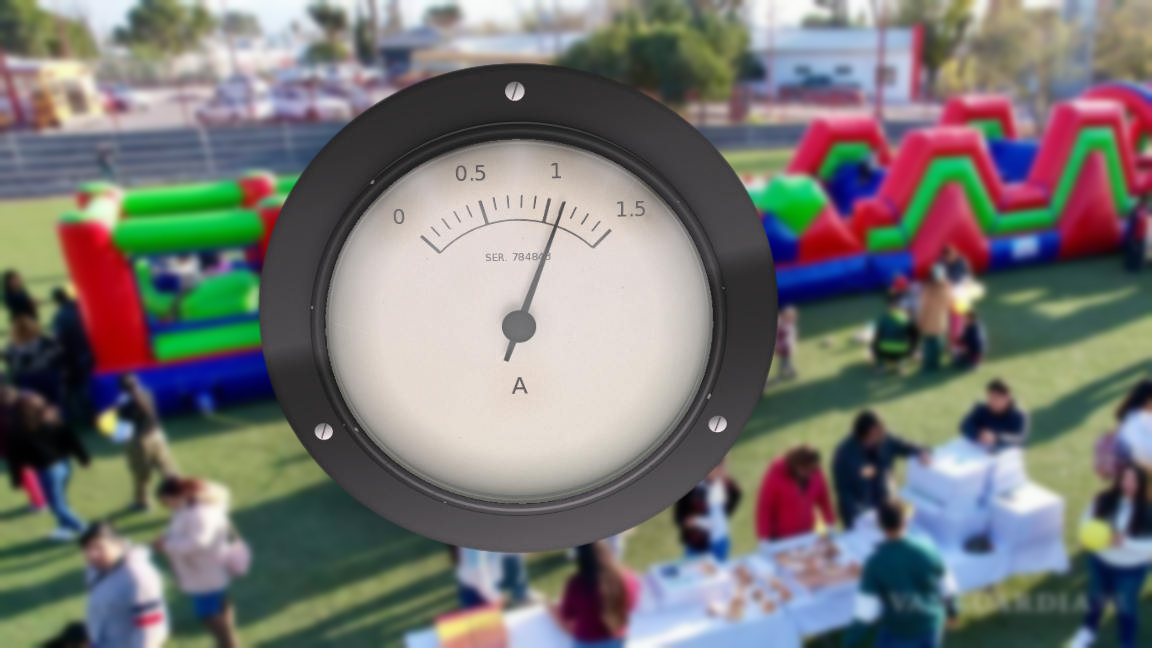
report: 1.1A
